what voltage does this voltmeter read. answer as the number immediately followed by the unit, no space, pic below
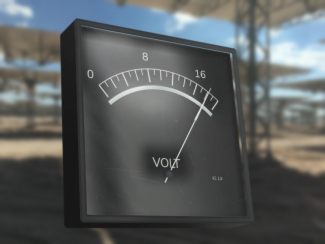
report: 18V
